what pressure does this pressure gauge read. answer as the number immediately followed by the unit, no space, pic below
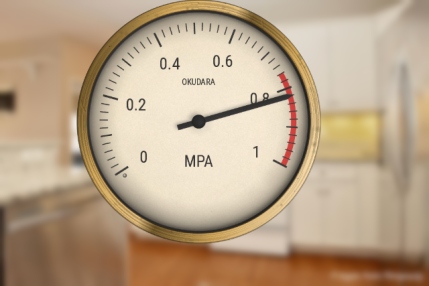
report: 0.82MPa
